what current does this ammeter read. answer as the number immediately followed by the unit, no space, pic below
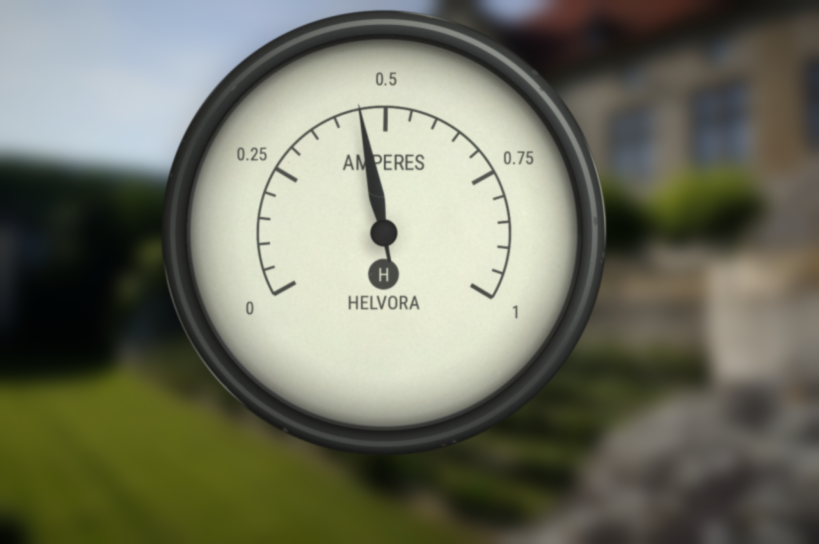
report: 0.45A
